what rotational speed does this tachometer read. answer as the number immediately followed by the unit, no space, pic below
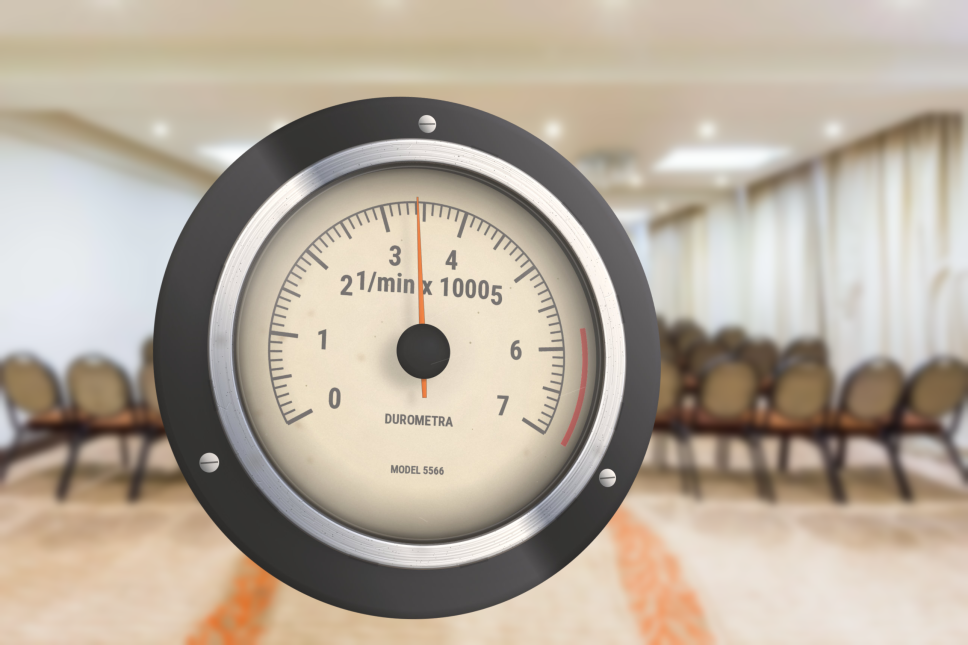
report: 3400rpm
